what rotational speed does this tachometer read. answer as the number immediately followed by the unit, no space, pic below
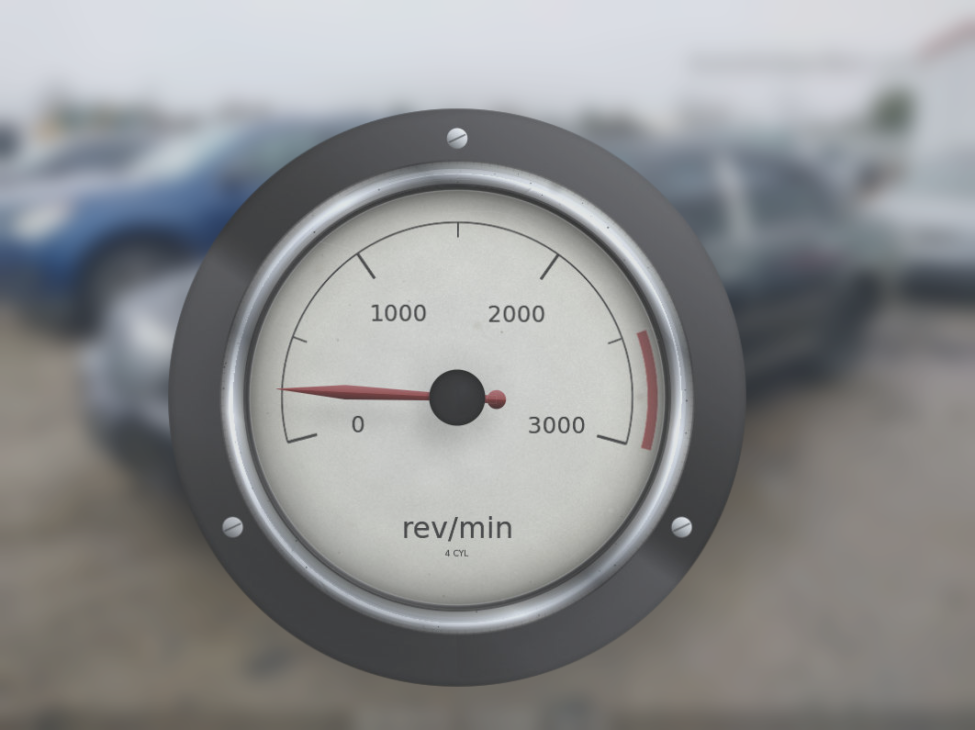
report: 250rpm
